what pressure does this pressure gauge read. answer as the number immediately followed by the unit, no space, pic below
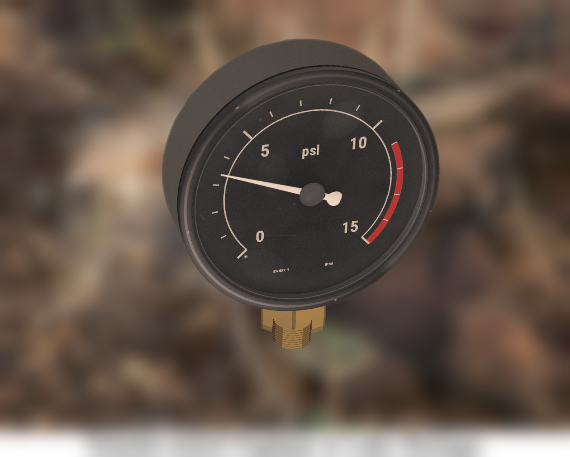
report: 3.5psi
